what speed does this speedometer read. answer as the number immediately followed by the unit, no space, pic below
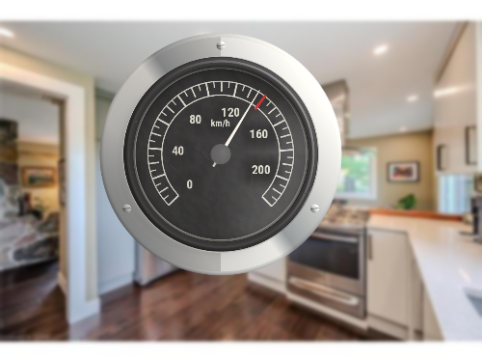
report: 135km/h
